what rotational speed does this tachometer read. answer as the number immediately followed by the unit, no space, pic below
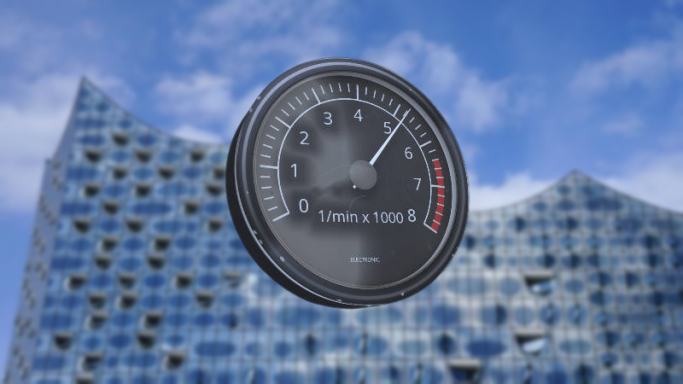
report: 5200rpm
